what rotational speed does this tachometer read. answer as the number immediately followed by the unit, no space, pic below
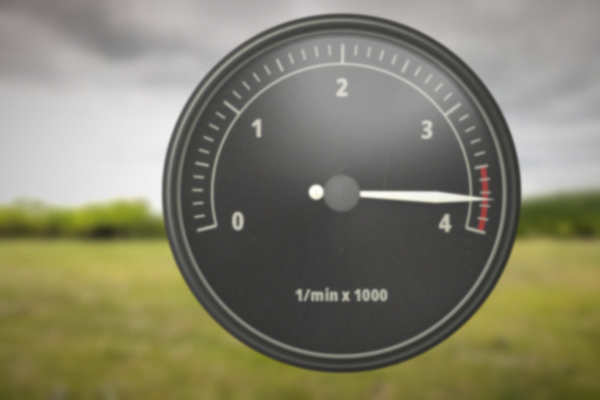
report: 3750rpm
